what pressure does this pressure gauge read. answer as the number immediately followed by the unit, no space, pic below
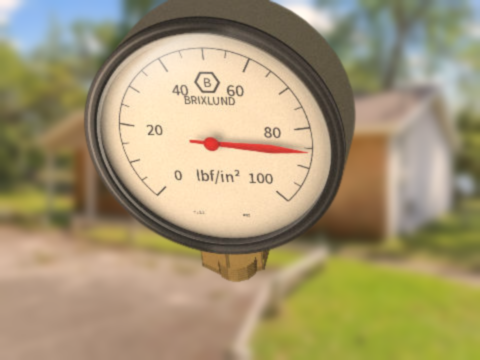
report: 85psi
